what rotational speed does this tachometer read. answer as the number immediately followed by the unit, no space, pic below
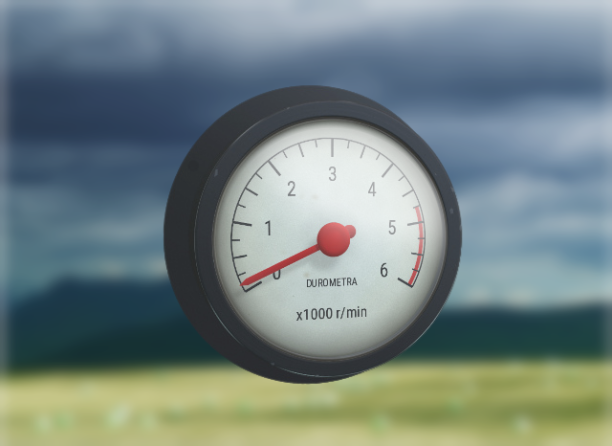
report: 125rpm
